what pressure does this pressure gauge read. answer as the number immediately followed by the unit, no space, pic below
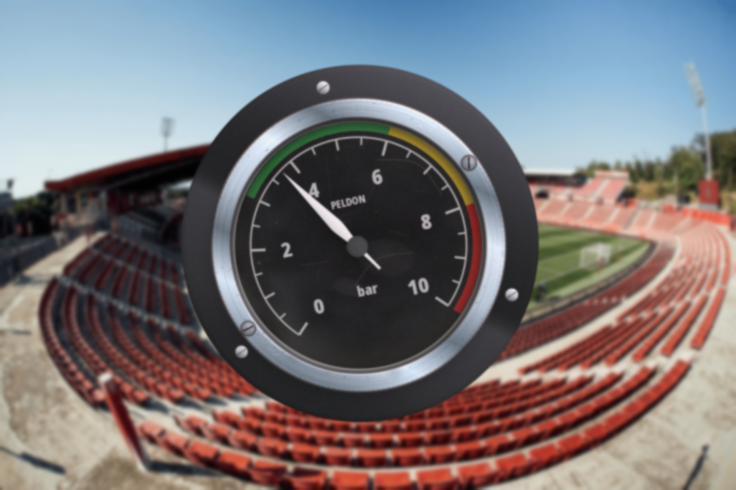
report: 3.75bar
